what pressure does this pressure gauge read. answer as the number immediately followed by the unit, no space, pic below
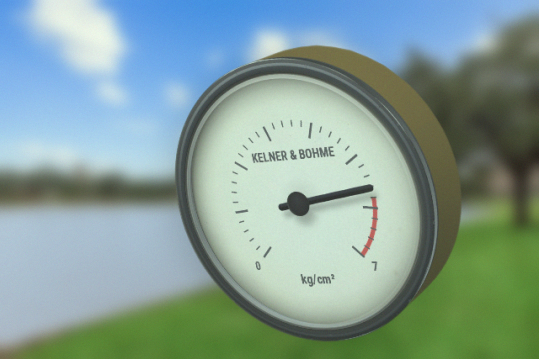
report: 5.6kg/cm²
